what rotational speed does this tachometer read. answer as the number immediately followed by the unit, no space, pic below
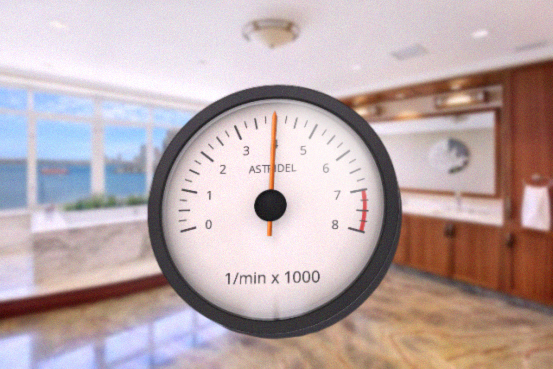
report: 4000rpm
